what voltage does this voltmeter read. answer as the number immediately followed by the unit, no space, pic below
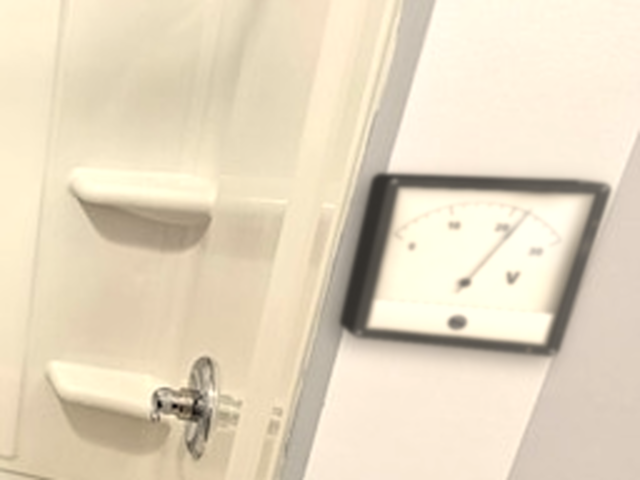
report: 22V
